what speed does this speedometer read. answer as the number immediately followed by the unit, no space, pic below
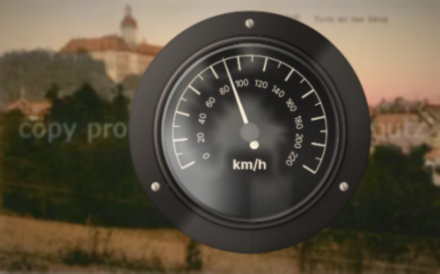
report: 90km/h
